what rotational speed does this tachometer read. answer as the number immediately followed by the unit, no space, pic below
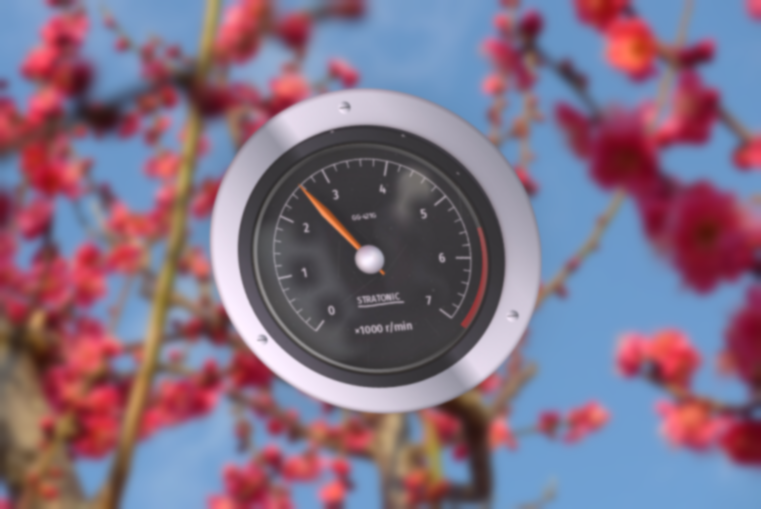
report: 2600rpm
